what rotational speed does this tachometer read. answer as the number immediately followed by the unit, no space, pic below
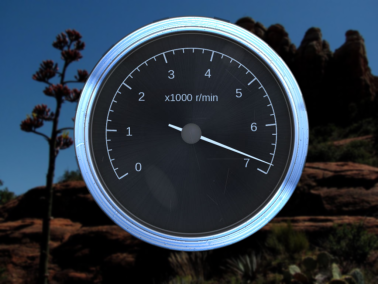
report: 6800rpm
